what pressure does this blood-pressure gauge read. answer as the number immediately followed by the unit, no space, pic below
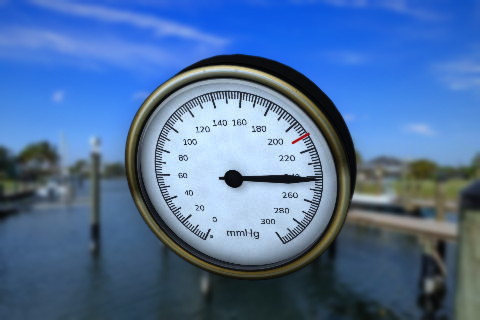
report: 240mmHg
